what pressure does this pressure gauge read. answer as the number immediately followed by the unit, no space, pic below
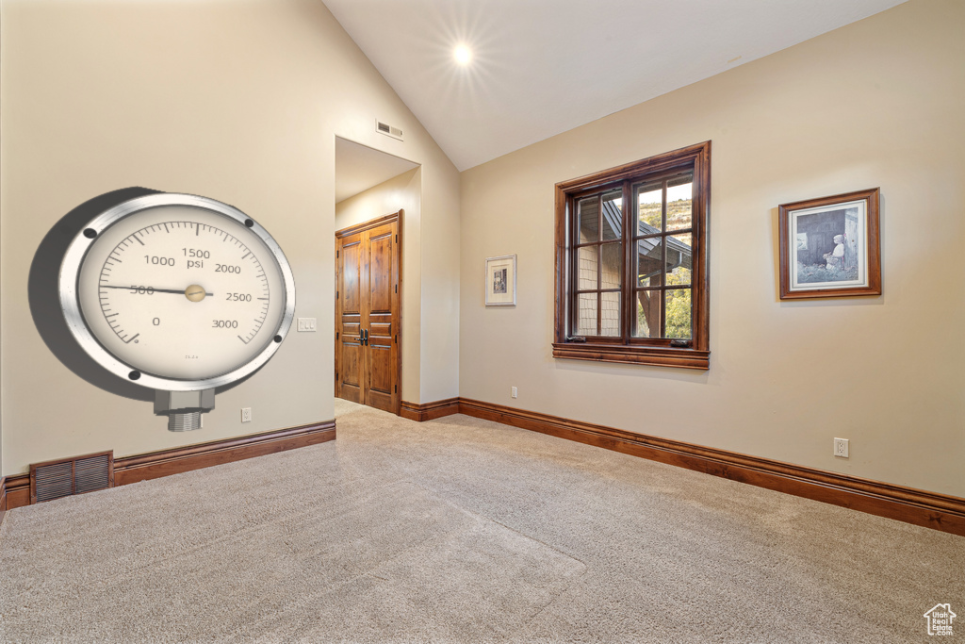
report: 500psi
